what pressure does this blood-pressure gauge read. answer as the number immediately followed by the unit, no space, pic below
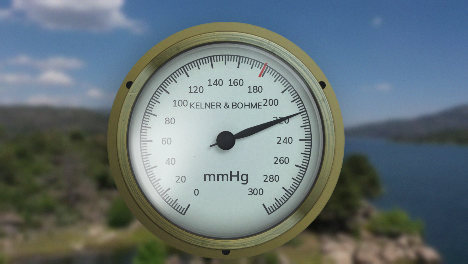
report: 220mmHg
